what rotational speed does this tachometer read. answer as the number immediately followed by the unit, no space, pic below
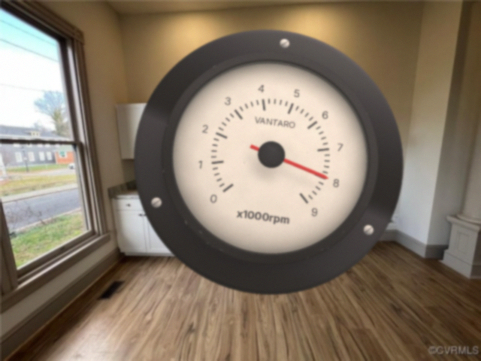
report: 8000rpm
